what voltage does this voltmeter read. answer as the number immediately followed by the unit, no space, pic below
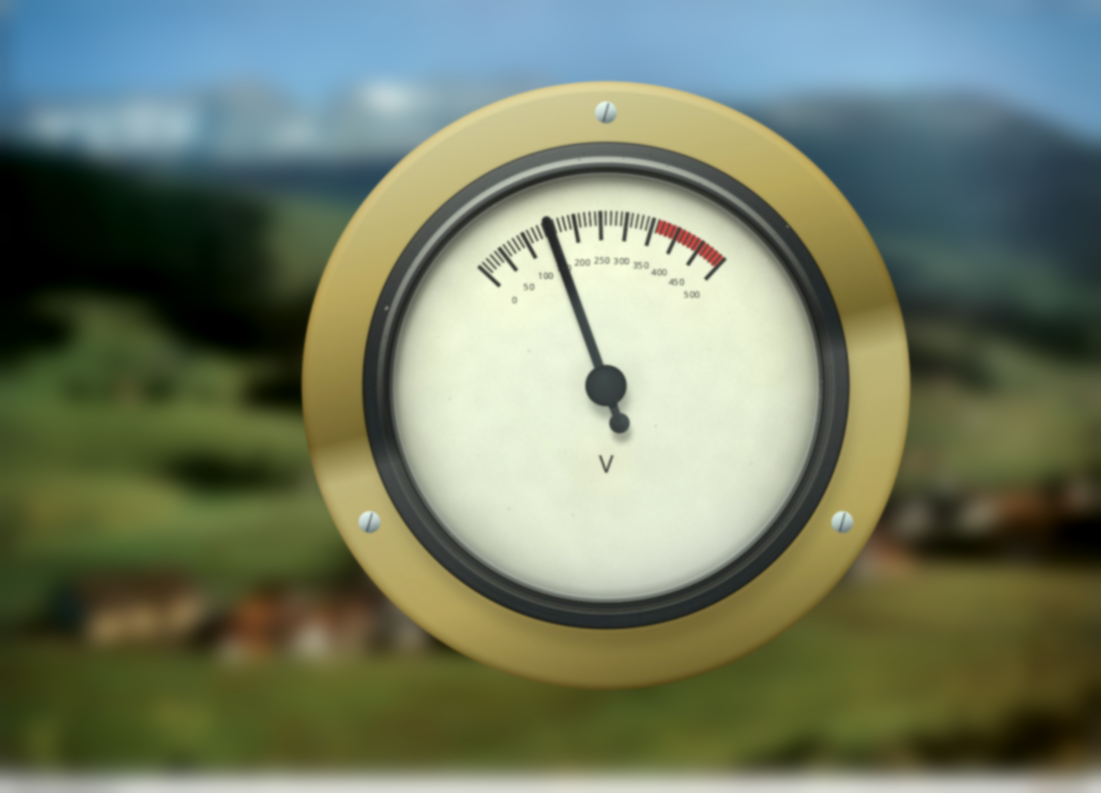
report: 150V
